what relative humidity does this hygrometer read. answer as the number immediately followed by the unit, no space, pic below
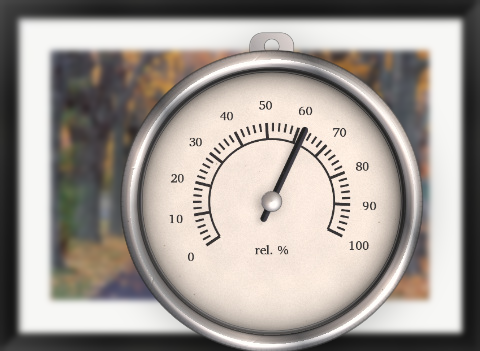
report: 62%
